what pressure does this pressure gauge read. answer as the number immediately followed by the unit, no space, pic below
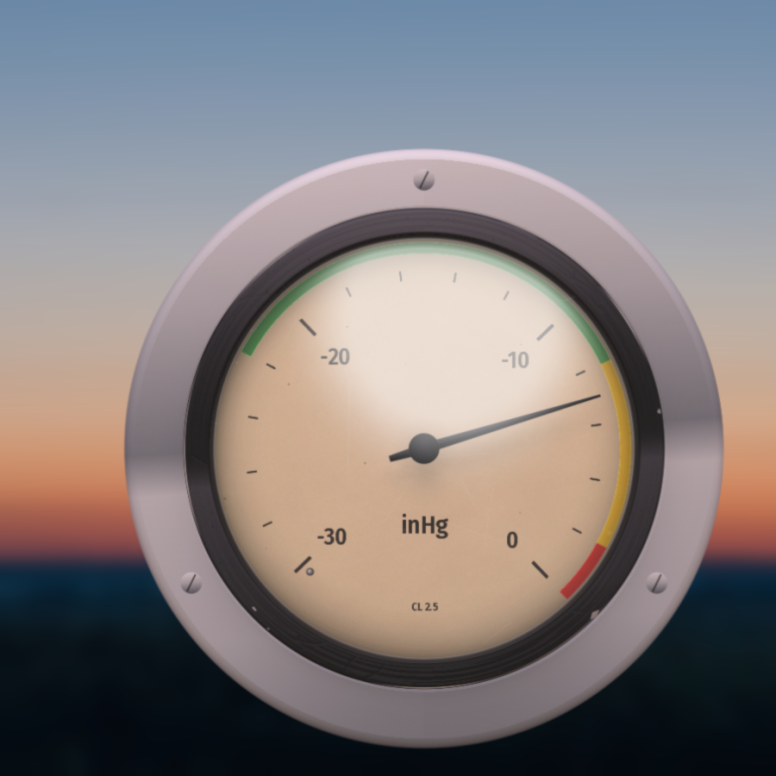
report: -7inHg
